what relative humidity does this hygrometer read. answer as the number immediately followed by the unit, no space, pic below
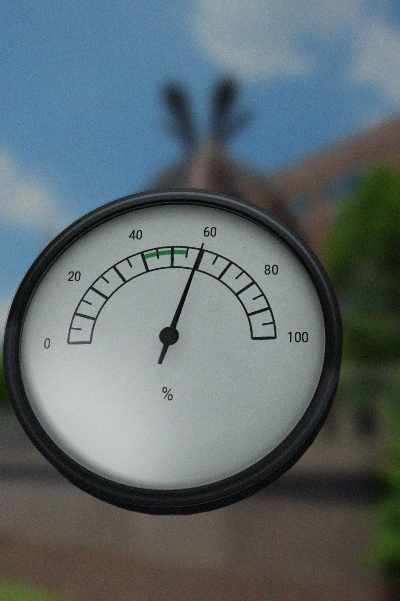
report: 60%
